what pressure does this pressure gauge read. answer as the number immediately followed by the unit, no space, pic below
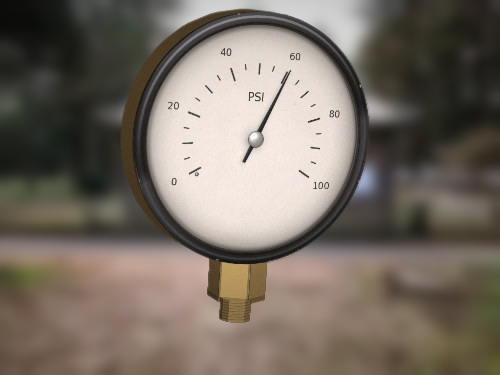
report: 60psi
